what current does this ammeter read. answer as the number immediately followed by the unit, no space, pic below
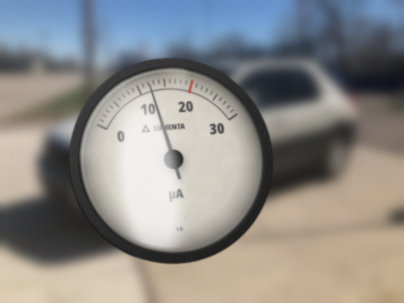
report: 12µA
